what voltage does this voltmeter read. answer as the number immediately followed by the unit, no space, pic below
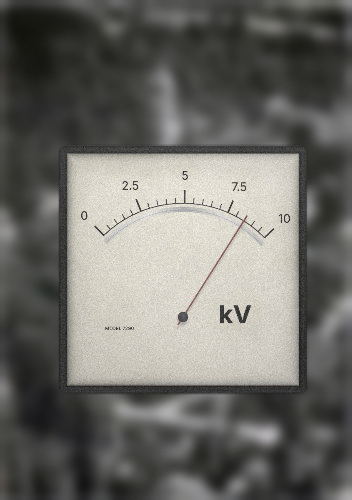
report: 8.5kV
